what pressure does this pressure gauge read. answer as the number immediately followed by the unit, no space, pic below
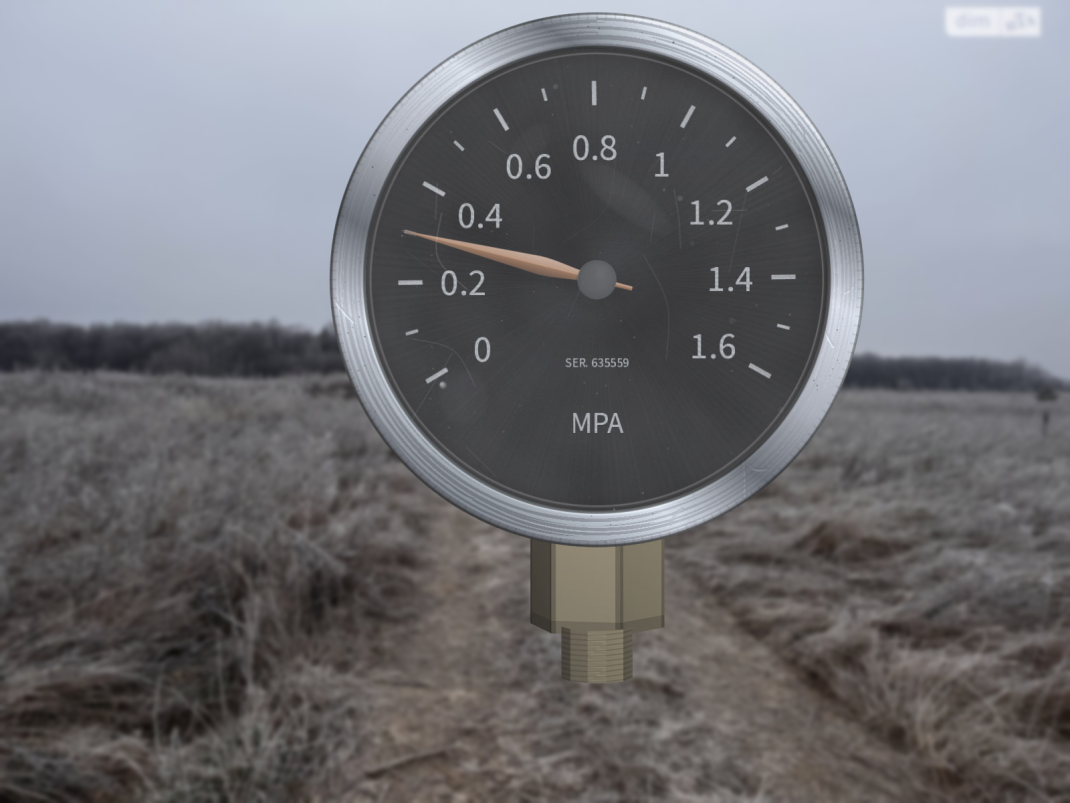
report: 0.3MPa
